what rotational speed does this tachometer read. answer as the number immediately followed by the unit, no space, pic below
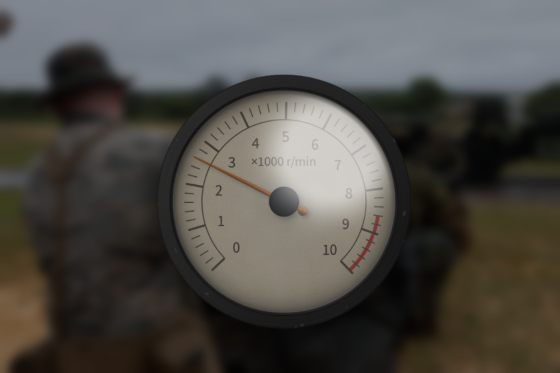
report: 2600rpm
